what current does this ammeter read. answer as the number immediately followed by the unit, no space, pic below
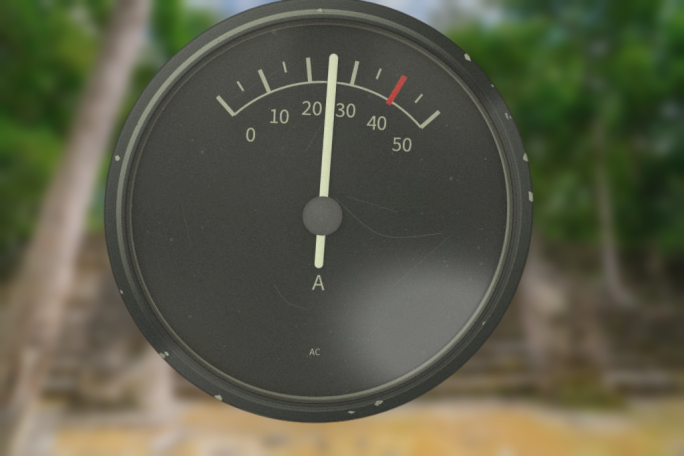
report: 25A
